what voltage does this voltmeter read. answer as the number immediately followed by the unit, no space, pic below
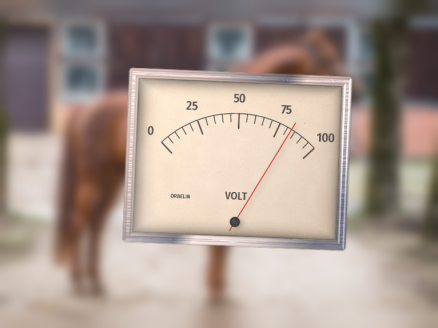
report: 82.5V
